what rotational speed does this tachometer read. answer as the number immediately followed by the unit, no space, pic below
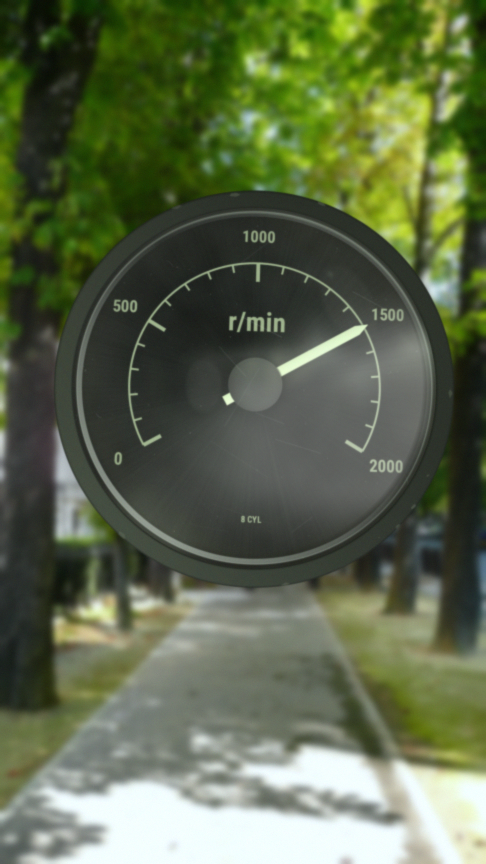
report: 1500rpm
